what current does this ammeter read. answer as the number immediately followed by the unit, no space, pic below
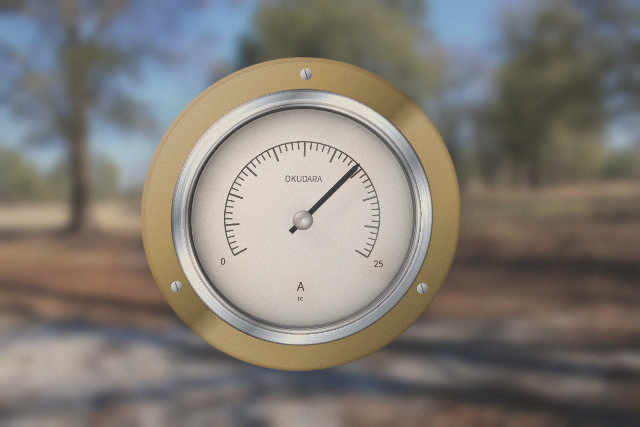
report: 17A
